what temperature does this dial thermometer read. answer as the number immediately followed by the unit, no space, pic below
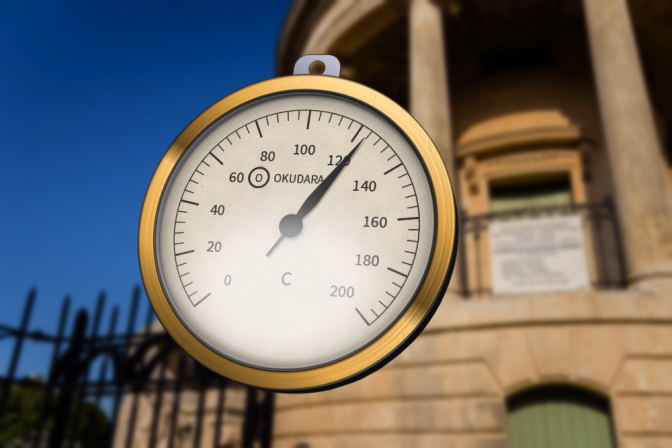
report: 124°C
